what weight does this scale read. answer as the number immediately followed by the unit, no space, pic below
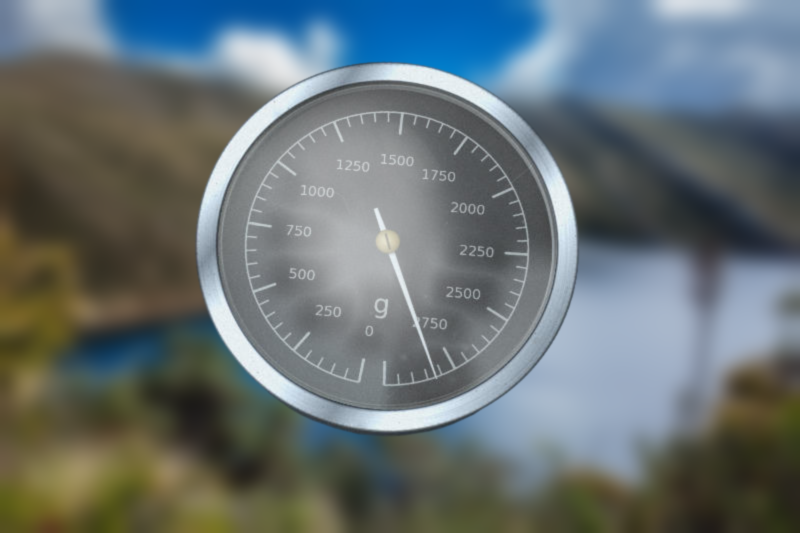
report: 2825g
